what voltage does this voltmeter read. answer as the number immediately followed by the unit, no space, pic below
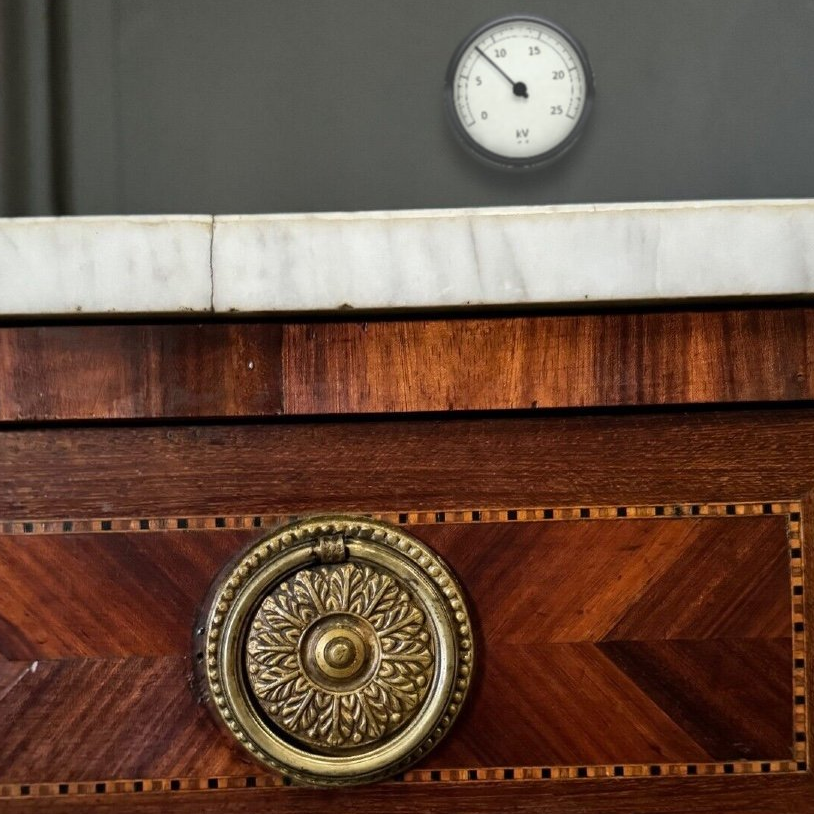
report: 8kV
